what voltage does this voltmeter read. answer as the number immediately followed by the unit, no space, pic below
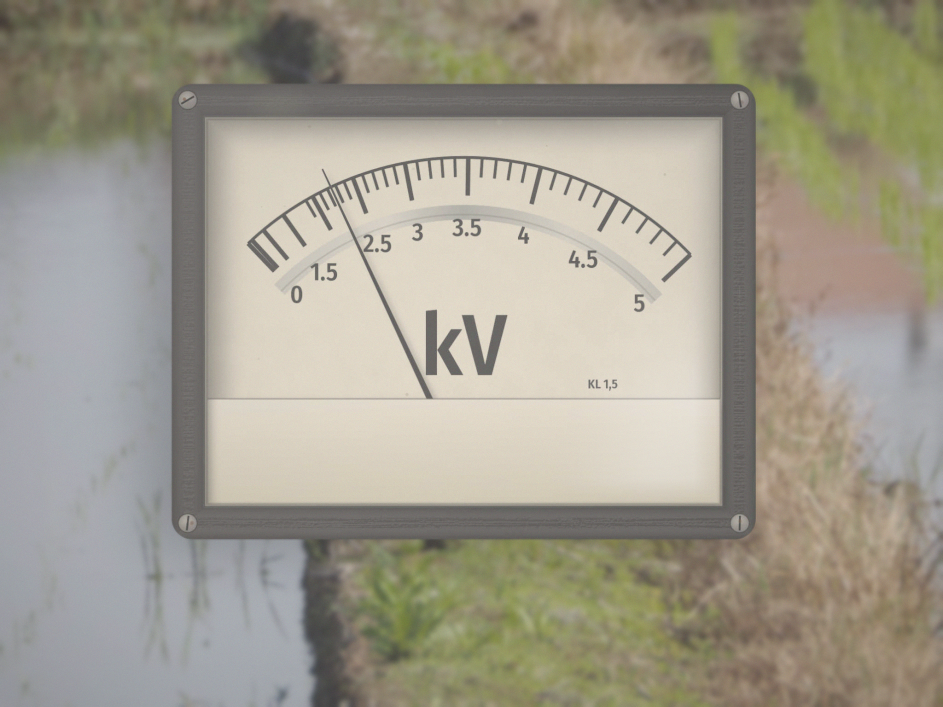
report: 2.25kV
